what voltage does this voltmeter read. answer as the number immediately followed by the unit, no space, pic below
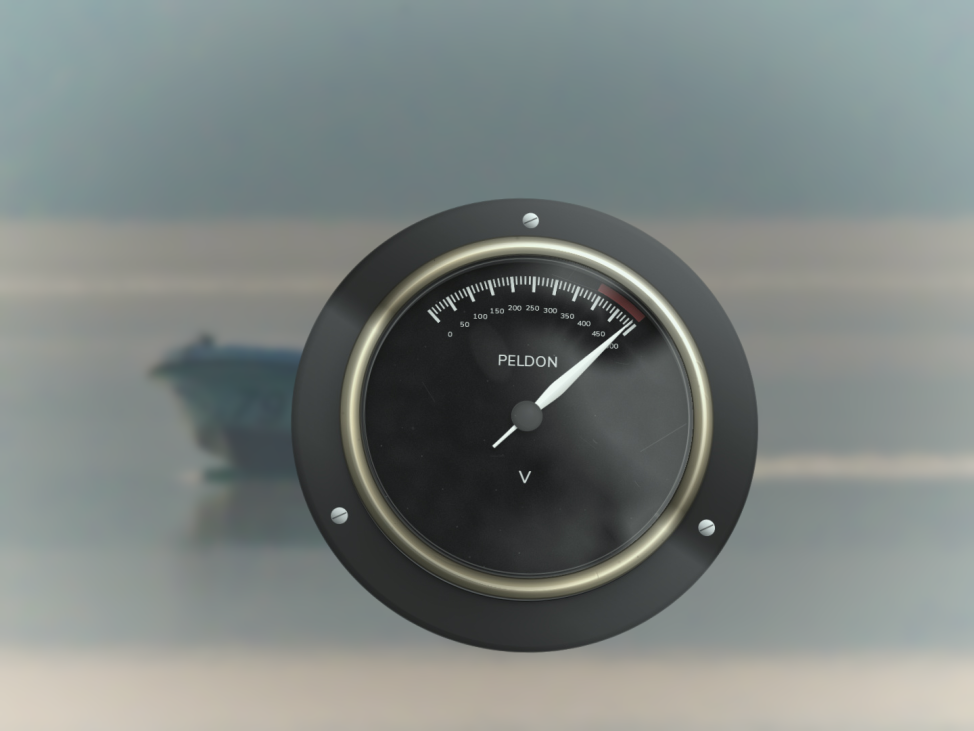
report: 490V
